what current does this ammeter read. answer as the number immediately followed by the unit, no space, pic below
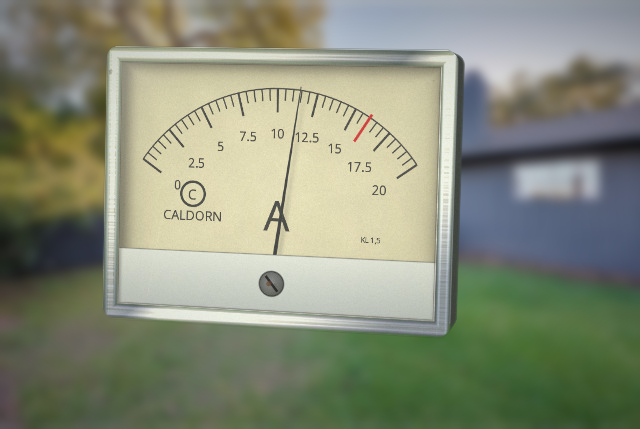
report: 11.5A
